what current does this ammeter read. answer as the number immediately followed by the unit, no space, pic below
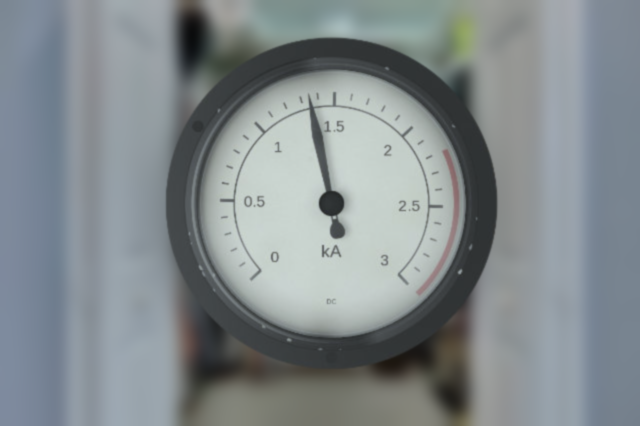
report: 1.35kA
